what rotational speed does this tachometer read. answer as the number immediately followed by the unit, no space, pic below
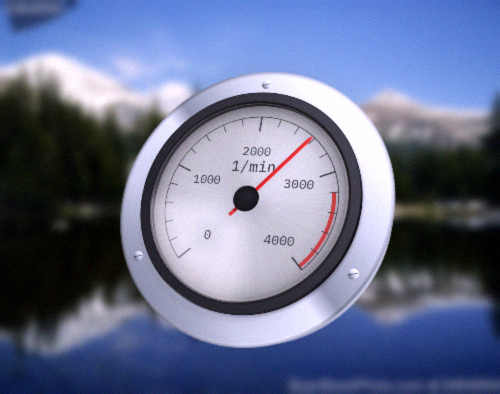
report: 2600rpm
